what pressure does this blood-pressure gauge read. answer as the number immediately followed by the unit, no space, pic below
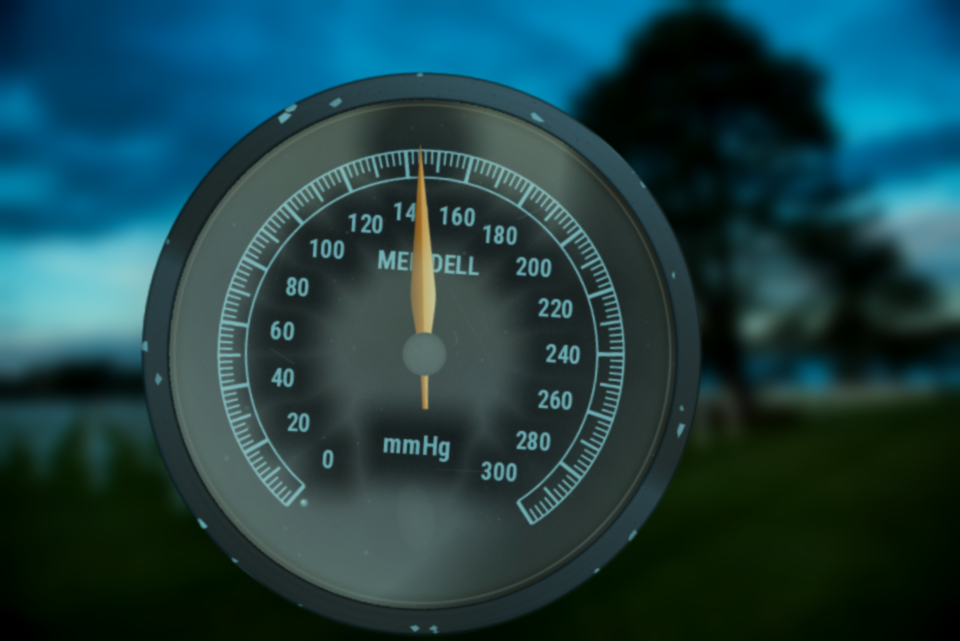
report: 144mmHg
